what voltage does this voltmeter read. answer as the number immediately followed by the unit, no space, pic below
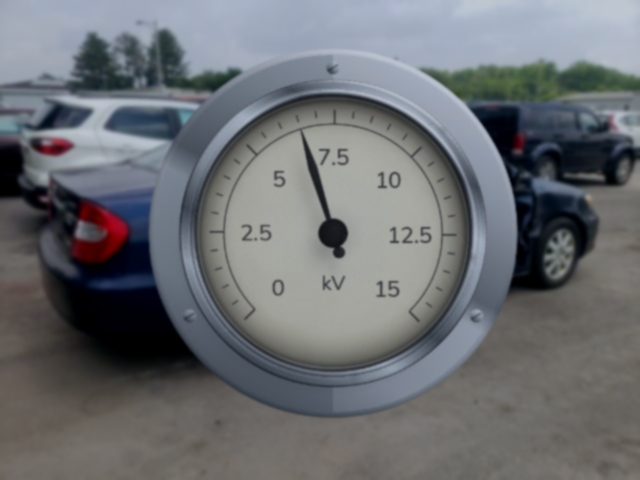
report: 6.5kV
